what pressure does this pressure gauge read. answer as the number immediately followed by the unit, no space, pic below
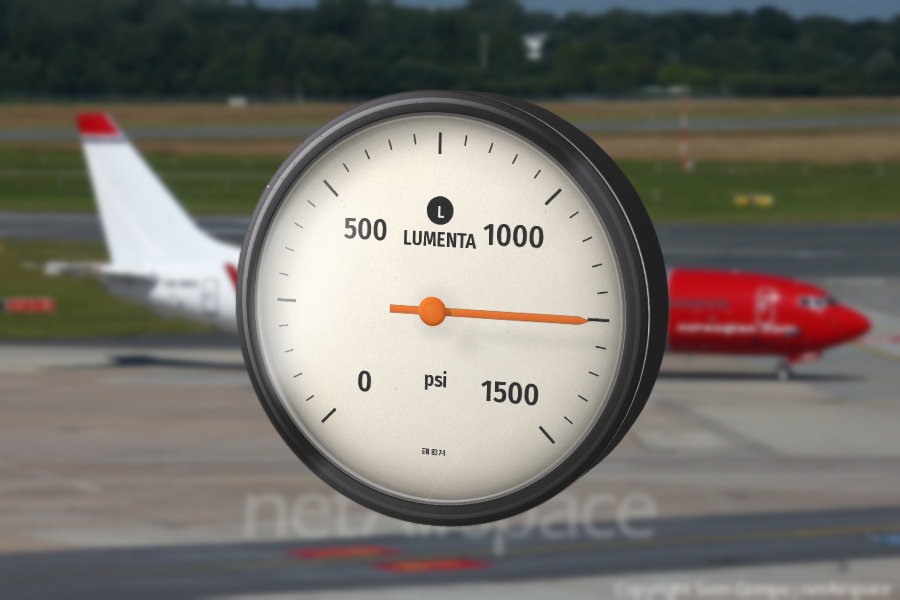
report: 1250psi
